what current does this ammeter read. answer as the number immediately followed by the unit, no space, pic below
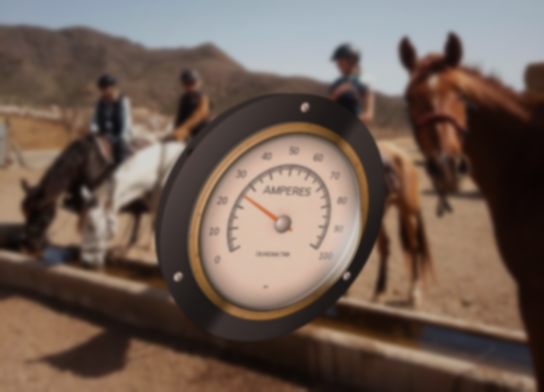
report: 25A
